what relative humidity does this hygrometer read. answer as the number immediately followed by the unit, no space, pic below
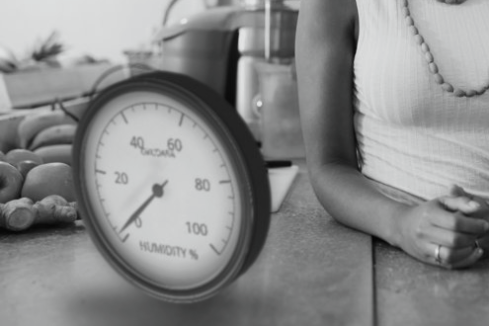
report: 2%
